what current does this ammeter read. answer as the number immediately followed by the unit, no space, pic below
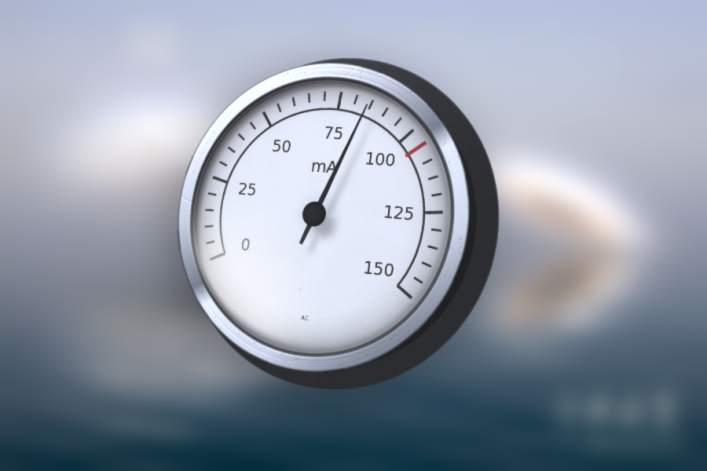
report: 85mA
